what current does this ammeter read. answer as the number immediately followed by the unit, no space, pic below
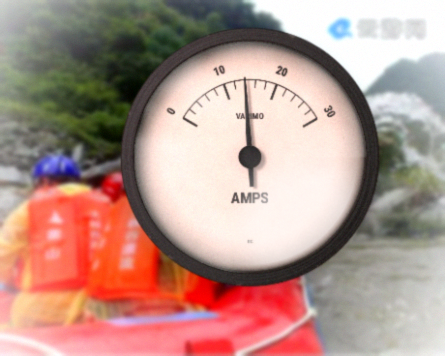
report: 14A
